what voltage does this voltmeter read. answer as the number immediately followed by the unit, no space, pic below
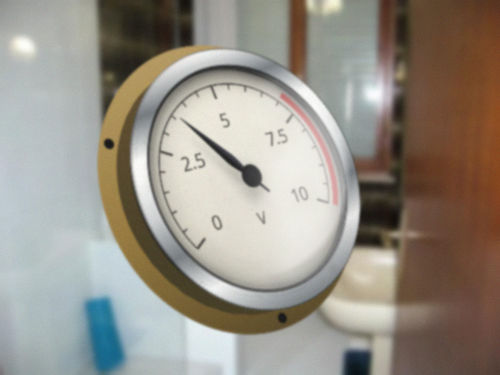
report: 3.5V
